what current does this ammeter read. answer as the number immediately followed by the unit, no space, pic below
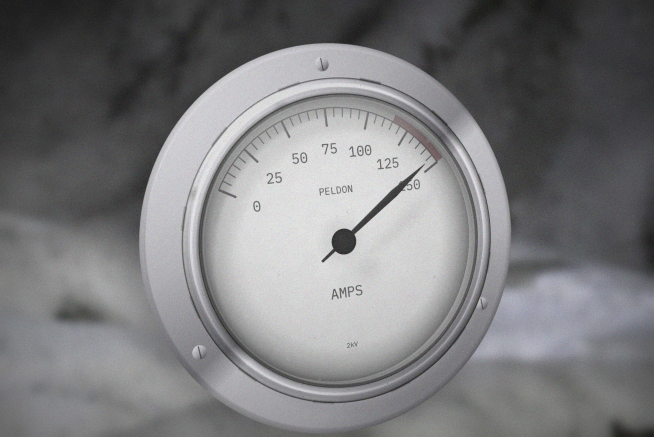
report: 145A
